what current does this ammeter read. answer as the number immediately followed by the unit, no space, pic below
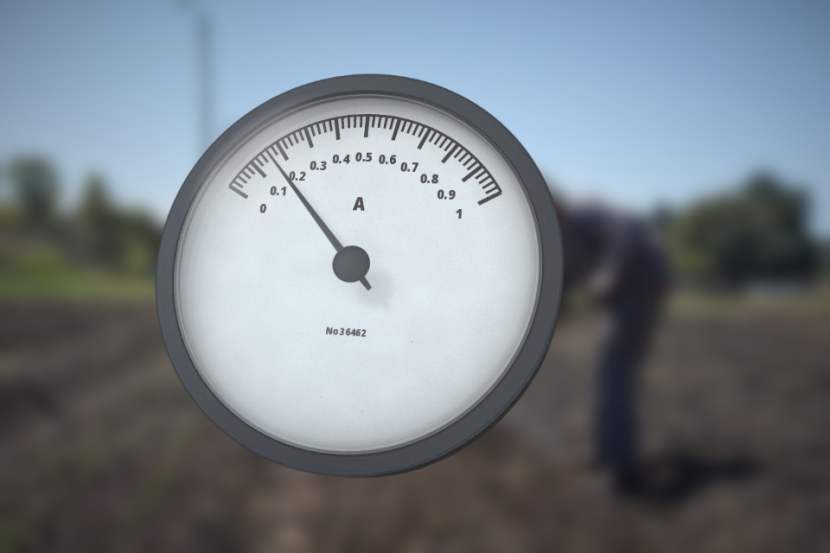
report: 0.16A
